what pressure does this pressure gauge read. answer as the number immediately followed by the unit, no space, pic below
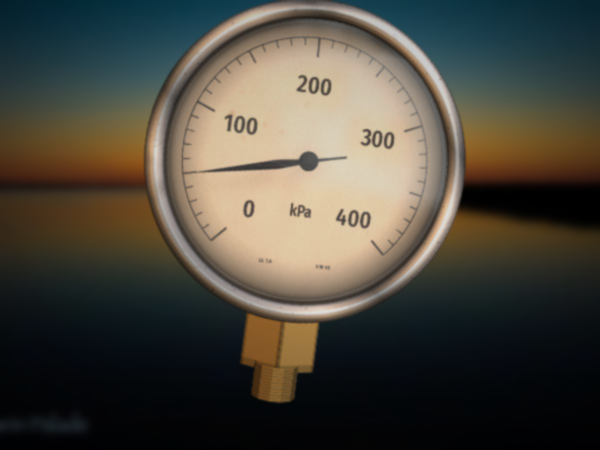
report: 50kPa
